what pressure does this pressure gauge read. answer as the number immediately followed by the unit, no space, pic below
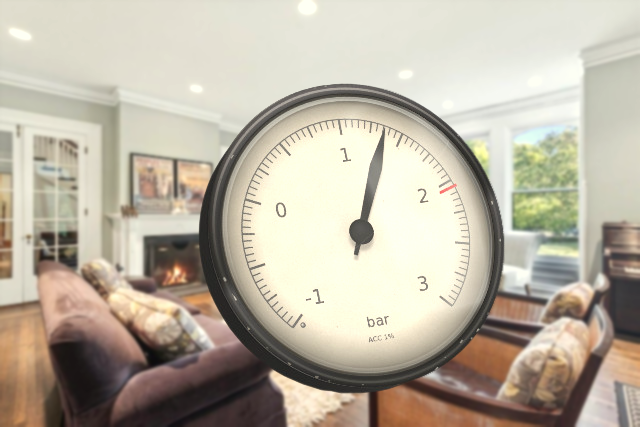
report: 1.35bar
